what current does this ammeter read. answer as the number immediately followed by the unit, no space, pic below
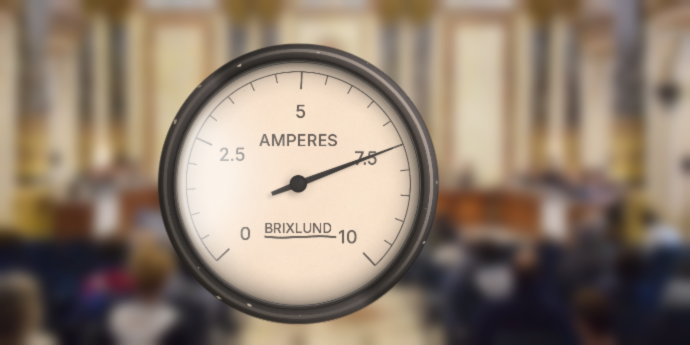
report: 7.5A
